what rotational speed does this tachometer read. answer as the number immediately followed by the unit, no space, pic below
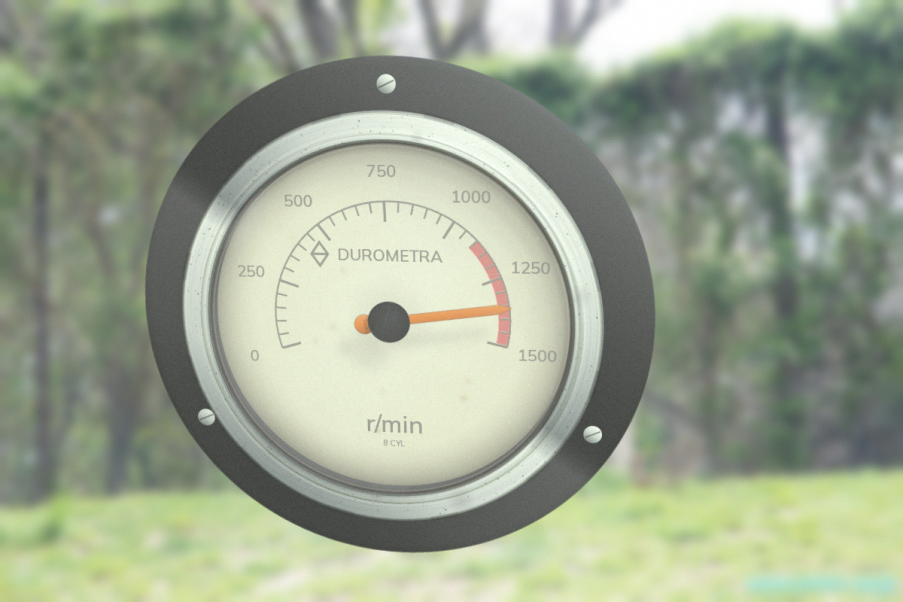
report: 1350rpm
